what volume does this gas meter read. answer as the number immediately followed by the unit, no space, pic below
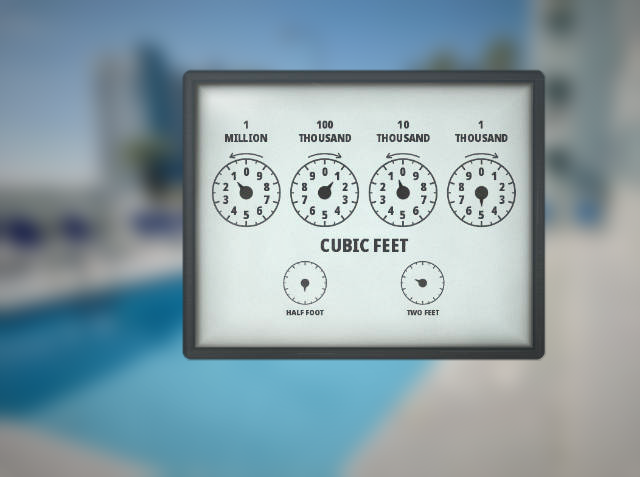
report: 110500ft³
